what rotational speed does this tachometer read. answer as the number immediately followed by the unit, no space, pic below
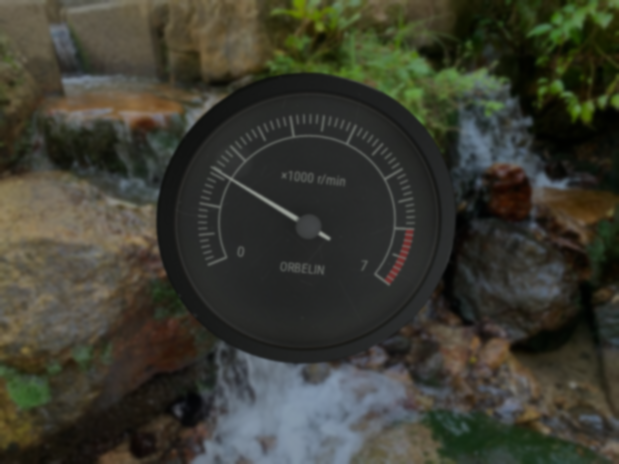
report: 1600rpm
